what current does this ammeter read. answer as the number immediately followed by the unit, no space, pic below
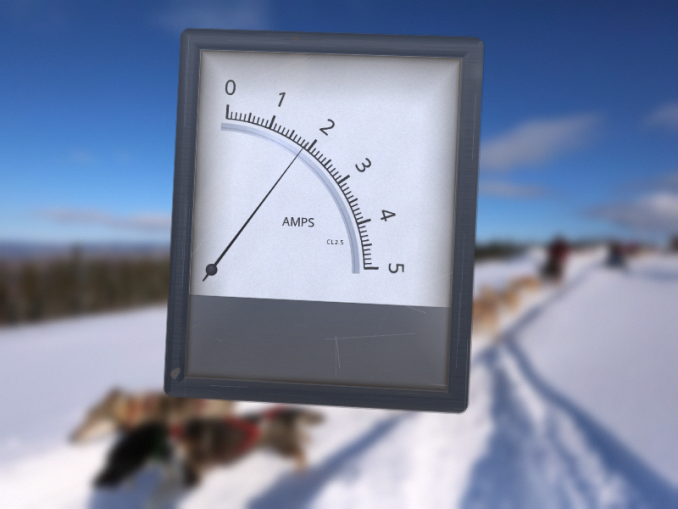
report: 1.9A
